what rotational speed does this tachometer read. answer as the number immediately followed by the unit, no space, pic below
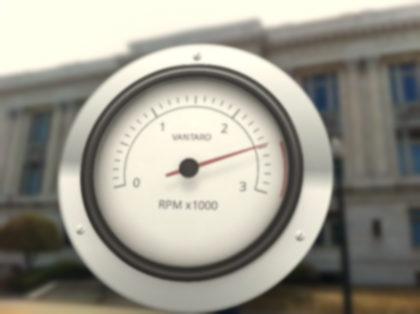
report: 2500rpm
